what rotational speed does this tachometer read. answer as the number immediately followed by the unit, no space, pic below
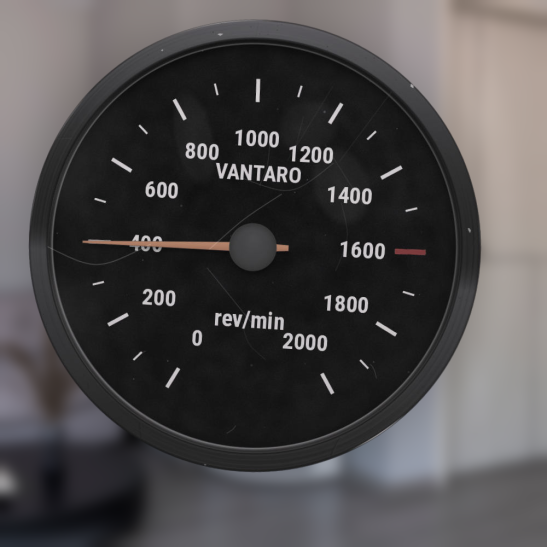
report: 400rpm
